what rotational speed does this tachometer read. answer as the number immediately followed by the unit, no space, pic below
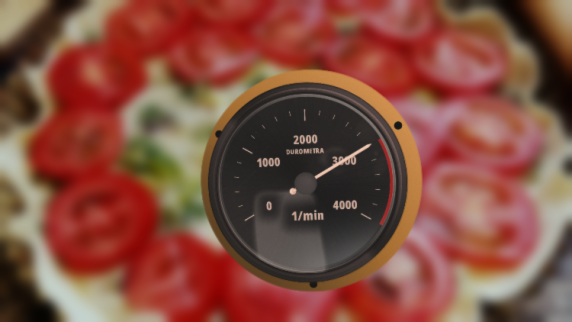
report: 3000rpm
